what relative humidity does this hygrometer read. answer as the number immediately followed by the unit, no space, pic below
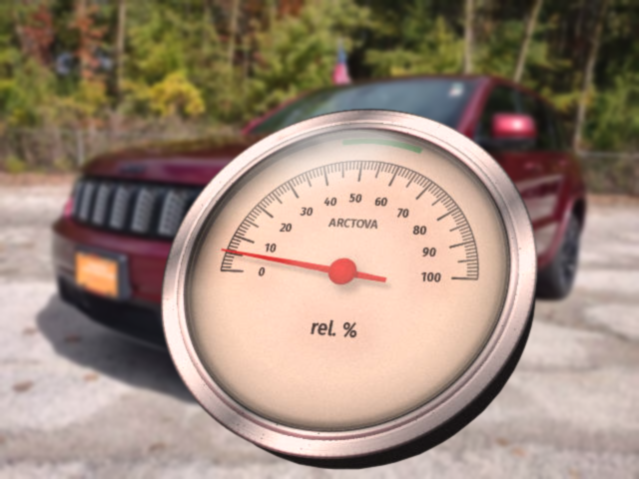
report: 5%
